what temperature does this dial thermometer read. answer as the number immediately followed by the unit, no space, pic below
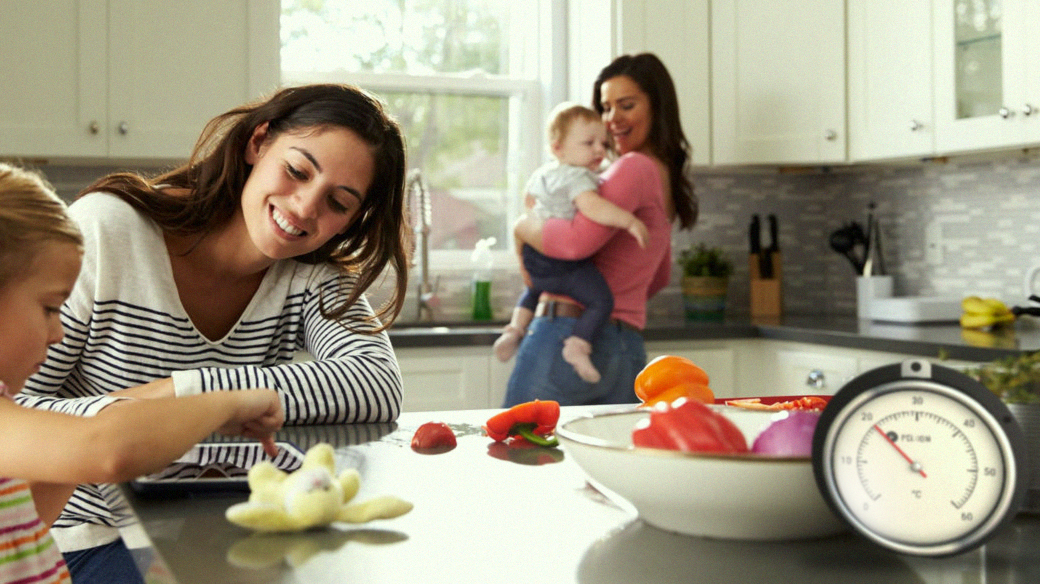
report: 20°C
